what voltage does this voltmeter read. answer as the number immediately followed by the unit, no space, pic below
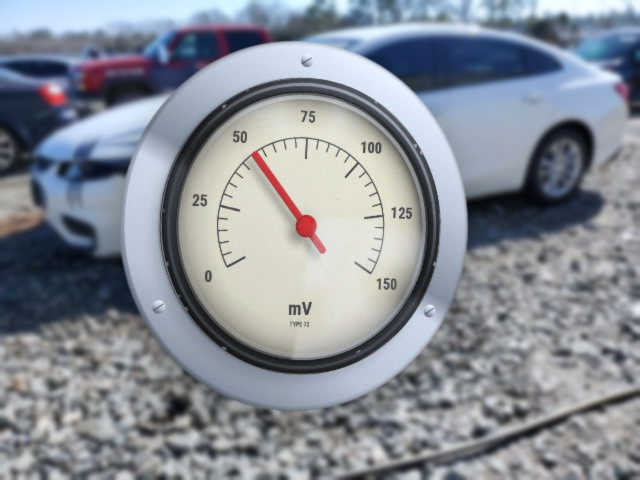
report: 50mV
